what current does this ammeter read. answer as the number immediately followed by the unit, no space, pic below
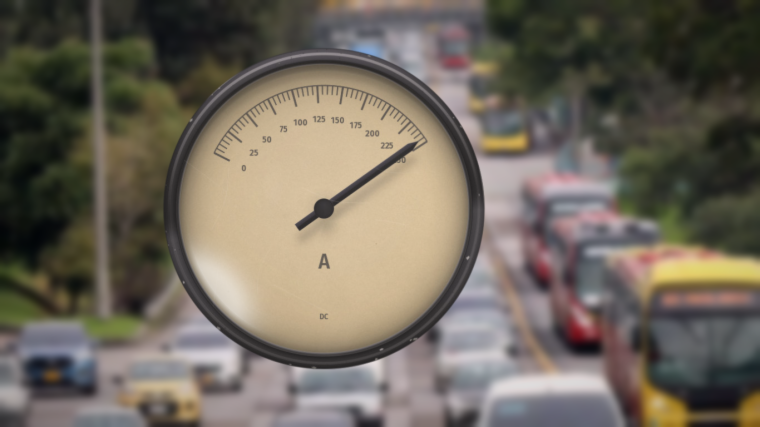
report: 245A
